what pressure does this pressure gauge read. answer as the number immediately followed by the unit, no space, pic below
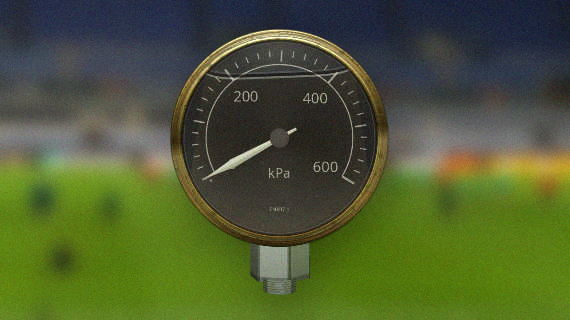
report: 0kPa
